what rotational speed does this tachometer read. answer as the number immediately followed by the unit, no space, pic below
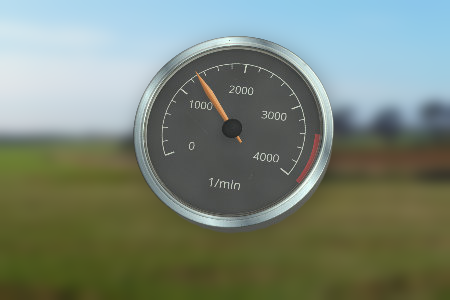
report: 1300rpm
